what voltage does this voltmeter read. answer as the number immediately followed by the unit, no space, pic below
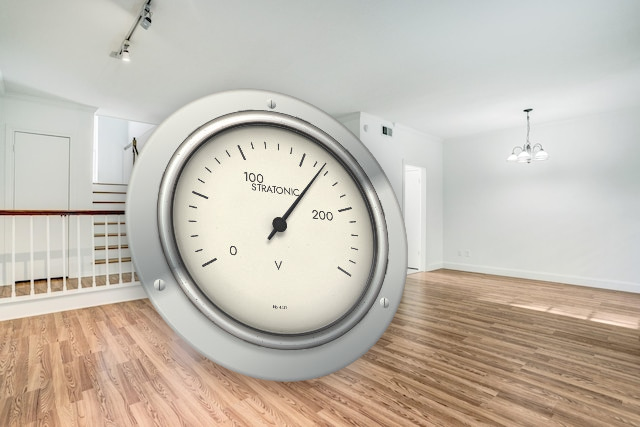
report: 165V
